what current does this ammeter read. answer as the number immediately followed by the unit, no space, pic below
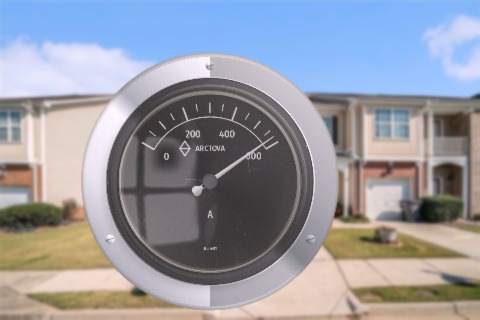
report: 575A
